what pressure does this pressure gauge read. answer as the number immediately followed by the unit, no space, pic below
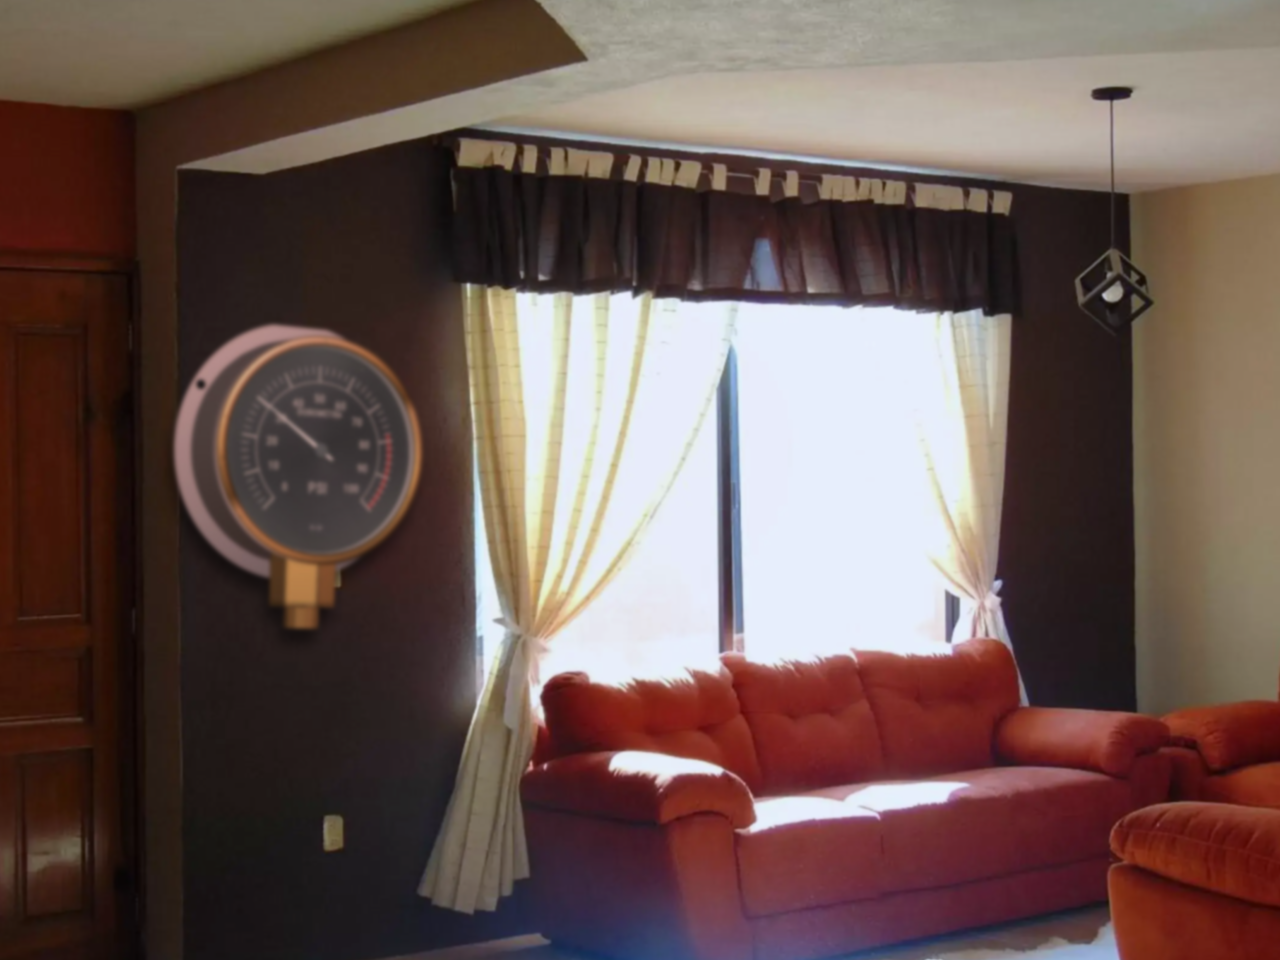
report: 30psi
